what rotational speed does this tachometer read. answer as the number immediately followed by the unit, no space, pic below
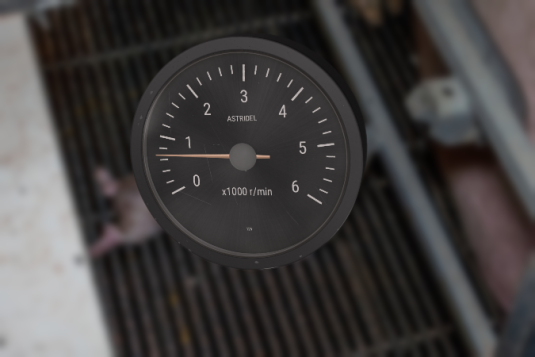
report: 700rpm
